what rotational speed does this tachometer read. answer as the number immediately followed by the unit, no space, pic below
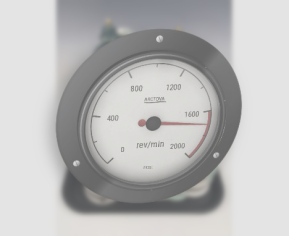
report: 1700rpm
